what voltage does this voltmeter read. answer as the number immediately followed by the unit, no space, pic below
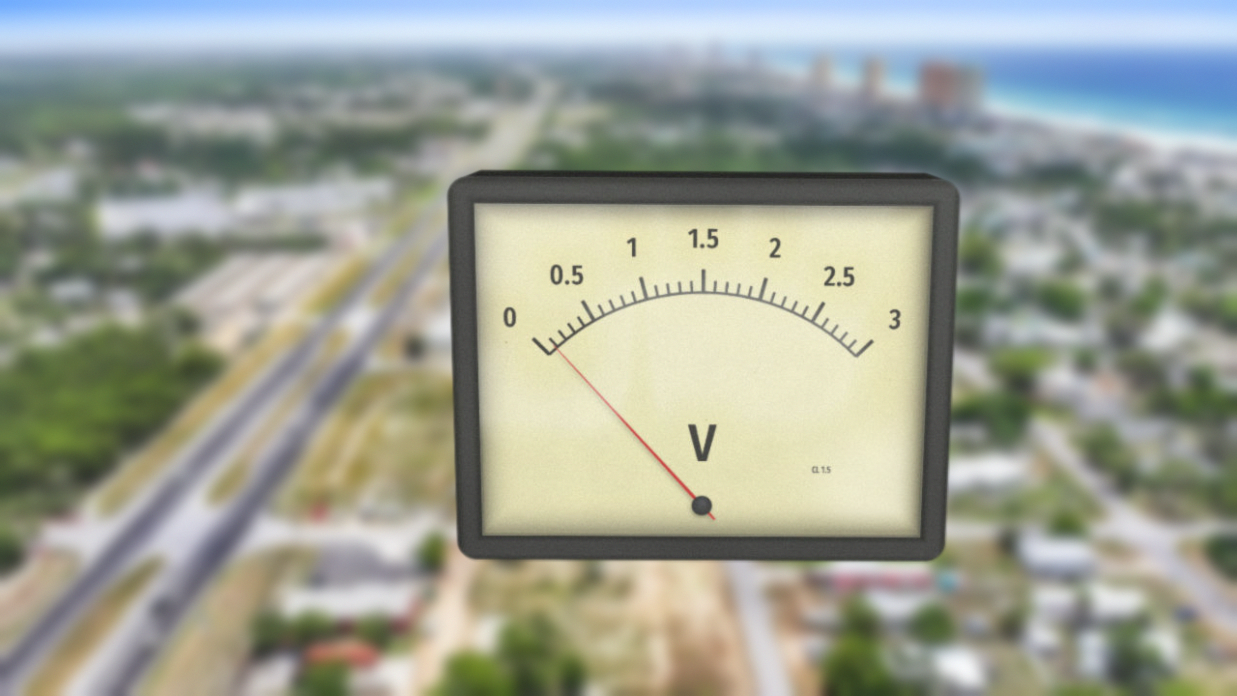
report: 0.1V
